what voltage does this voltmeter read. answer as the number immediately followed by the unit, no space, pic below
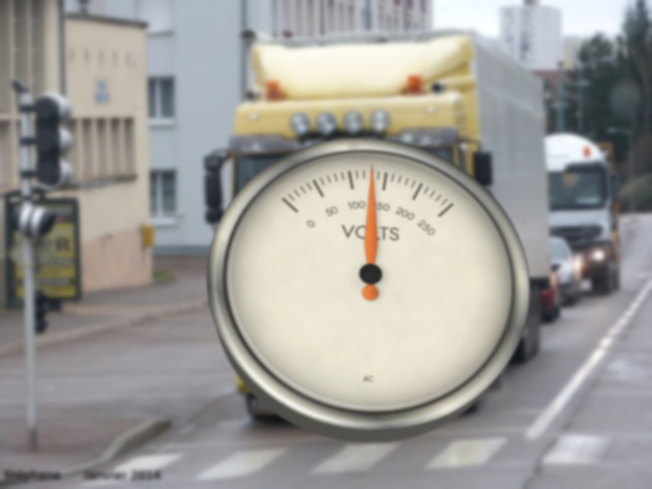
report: 130V
